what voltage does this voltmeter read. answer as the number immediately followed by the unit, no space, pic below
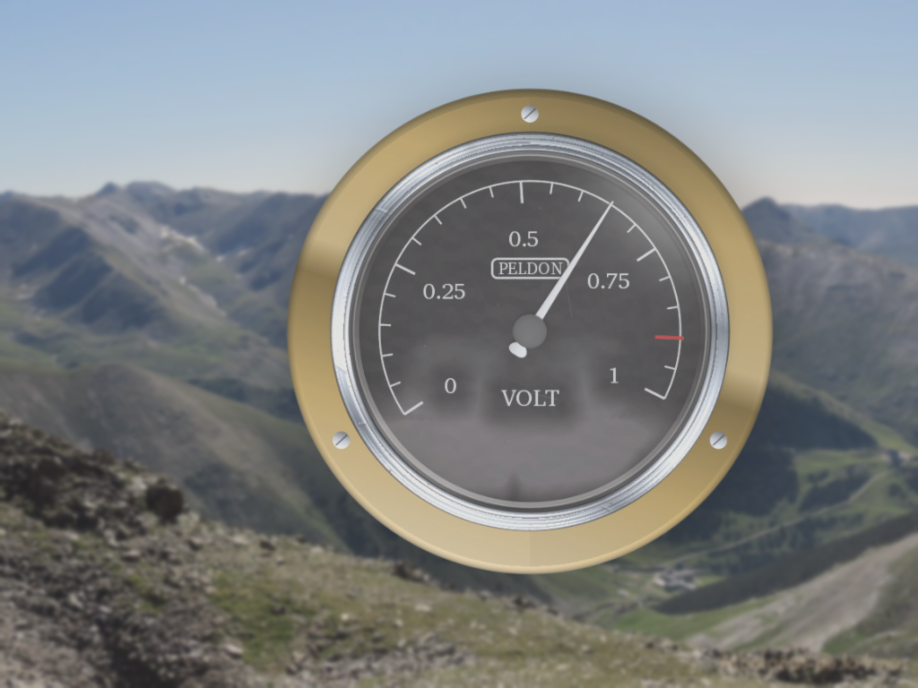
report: 0.65V
